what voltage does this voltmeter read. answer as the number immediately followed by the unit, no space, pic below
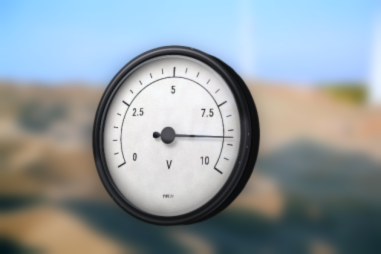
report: 8.75V
